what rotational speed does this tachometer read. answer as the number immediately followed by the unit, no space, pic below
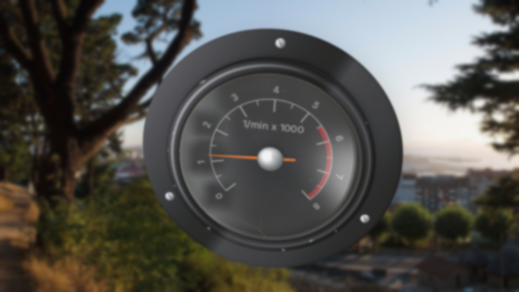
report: 1250rpm
